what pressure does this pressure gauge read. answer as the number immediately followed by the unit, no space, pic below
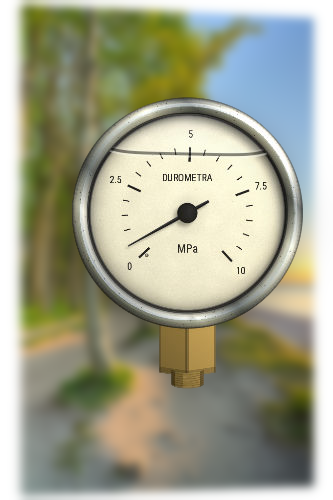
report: 0.5MPa
